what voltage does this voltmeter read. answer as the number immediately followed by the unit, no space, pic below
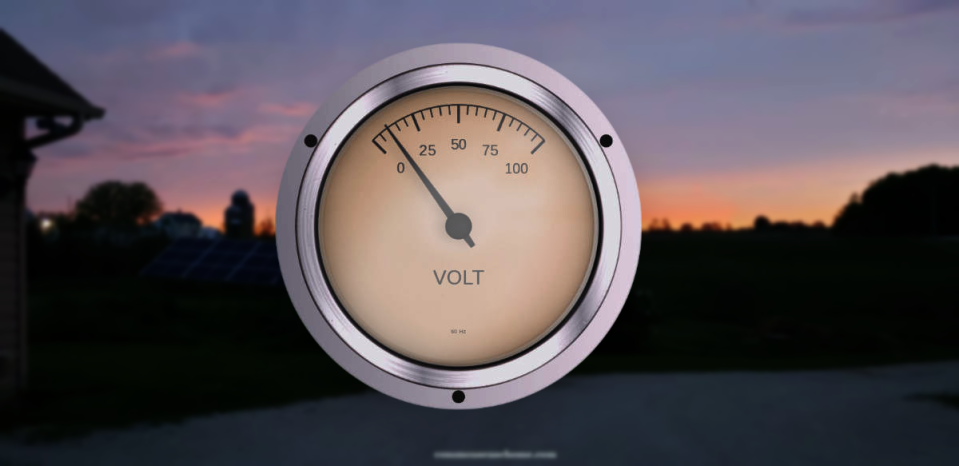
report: 10V
